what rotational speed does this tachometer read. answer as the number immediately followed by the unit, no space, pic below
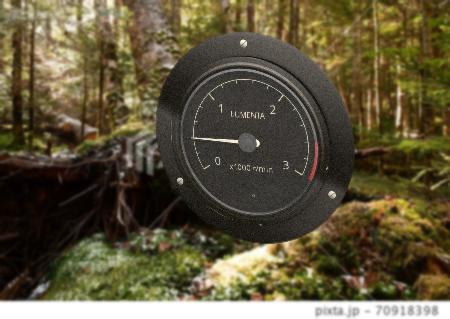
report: 400rpm
